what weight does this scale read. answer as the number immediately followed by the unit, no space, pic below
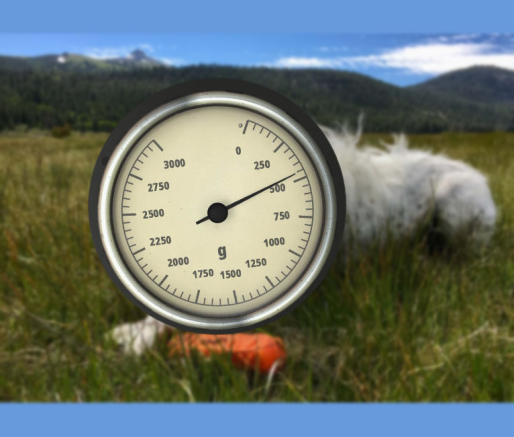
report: 450g
